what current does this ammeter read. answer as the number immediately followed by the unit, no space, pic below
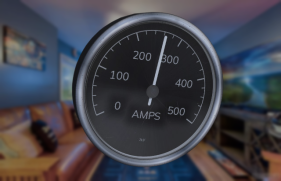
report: 260A
